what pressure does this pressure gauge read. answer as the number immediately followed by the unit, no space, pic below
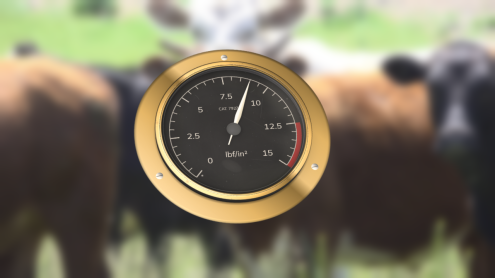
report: 9psi
